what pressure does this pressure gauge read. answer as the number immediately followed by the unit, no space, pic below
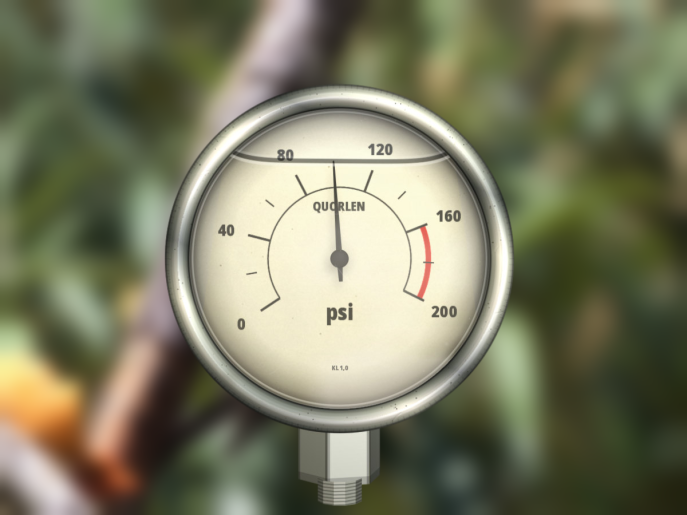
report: 100psi
